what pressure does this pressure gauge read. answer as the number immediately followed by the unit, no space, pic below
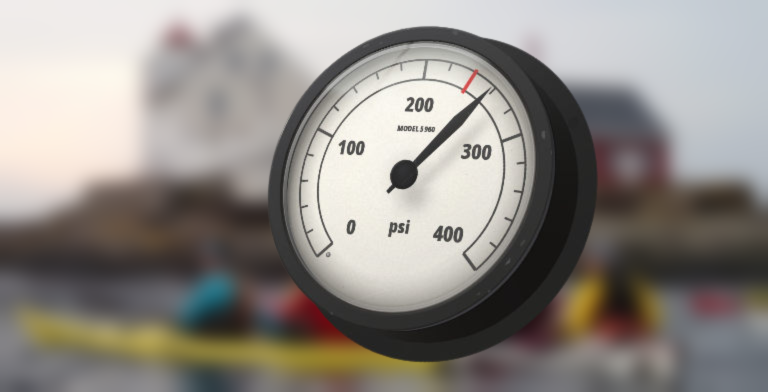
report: 260psi
